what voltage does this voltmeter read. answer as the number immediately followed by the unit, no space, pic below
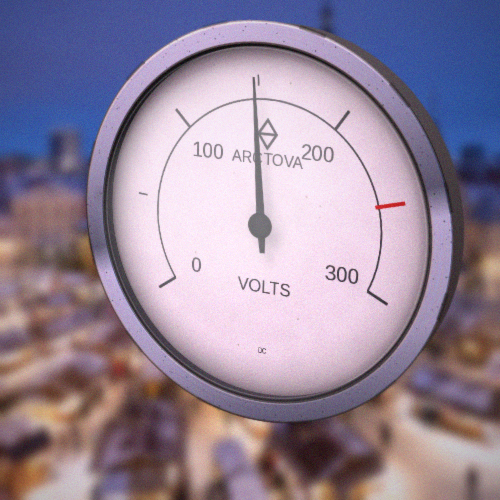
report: 150V
